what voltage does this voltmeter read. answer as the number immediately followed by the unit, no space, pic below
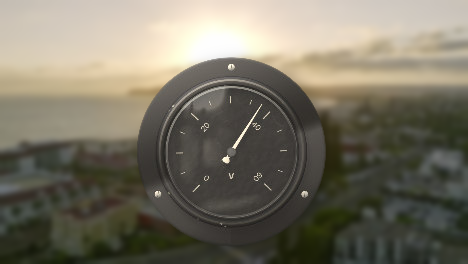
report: 37.5V
